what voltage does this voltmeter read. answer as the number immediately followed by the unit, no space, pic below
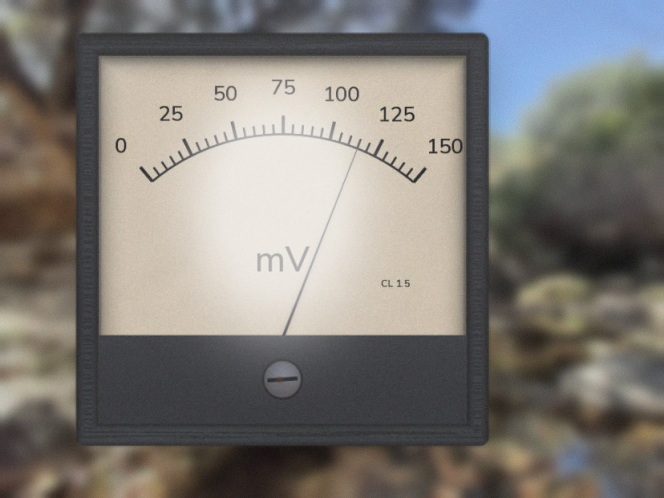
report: 115mV
